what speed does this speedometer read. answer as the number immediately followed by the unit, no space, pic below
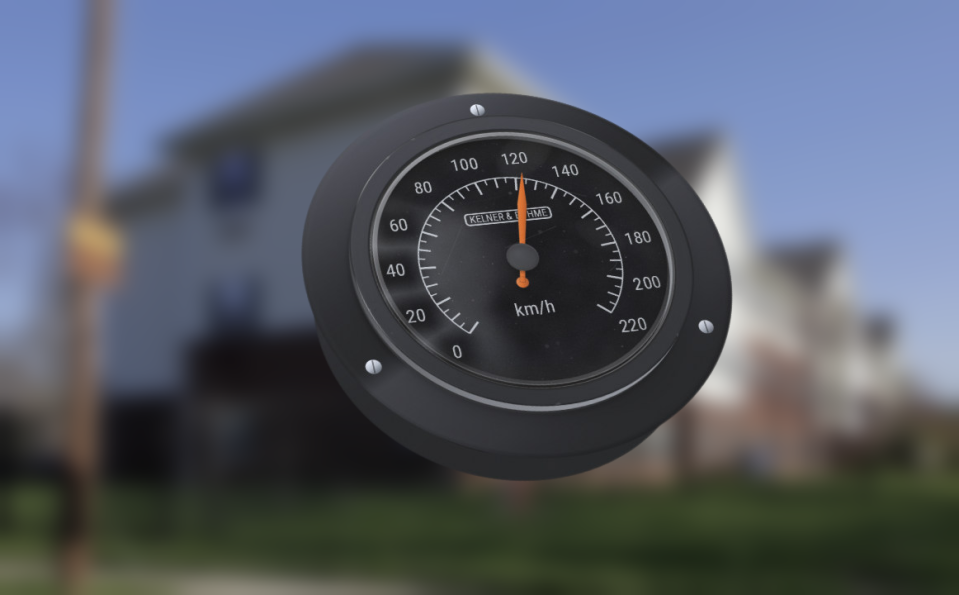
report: 122.5km/h
